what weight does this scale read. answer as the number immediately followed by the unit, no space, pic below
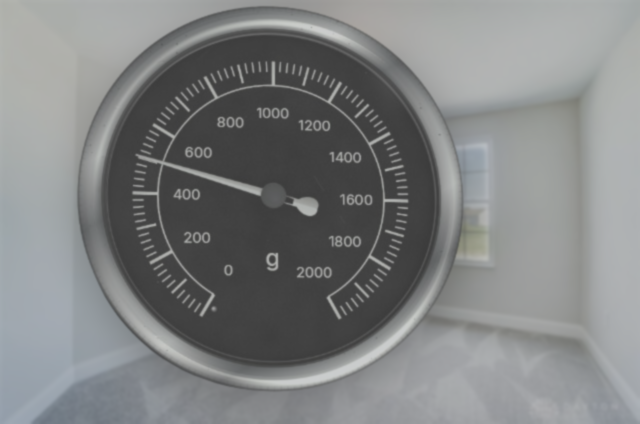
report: 500g
